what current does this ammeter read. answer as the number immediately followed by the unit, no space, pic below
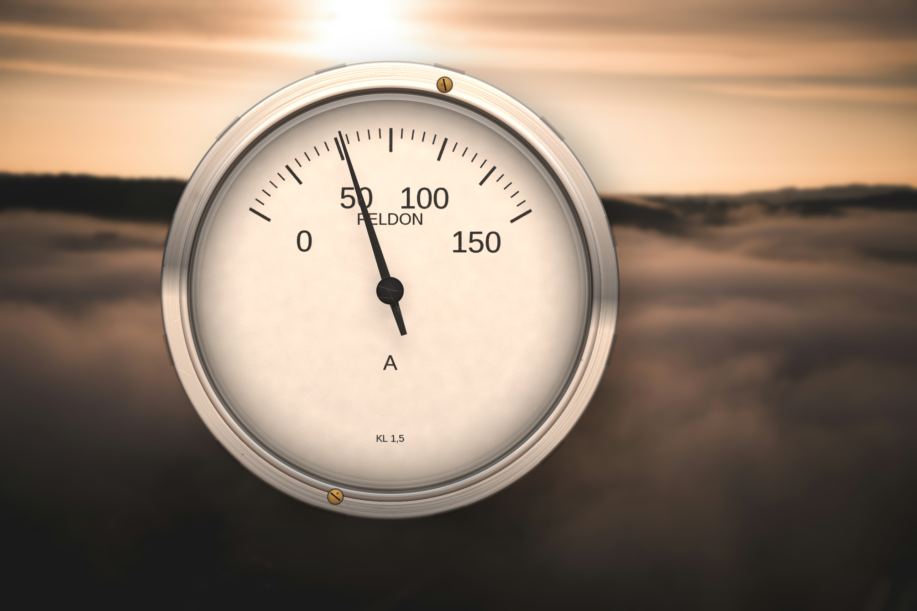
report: 52.5A
